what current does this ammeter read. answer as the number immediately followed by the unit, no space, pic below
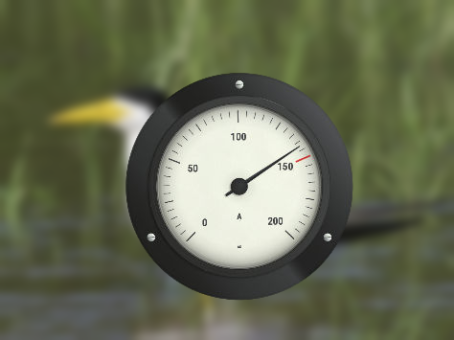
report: 142.5A
